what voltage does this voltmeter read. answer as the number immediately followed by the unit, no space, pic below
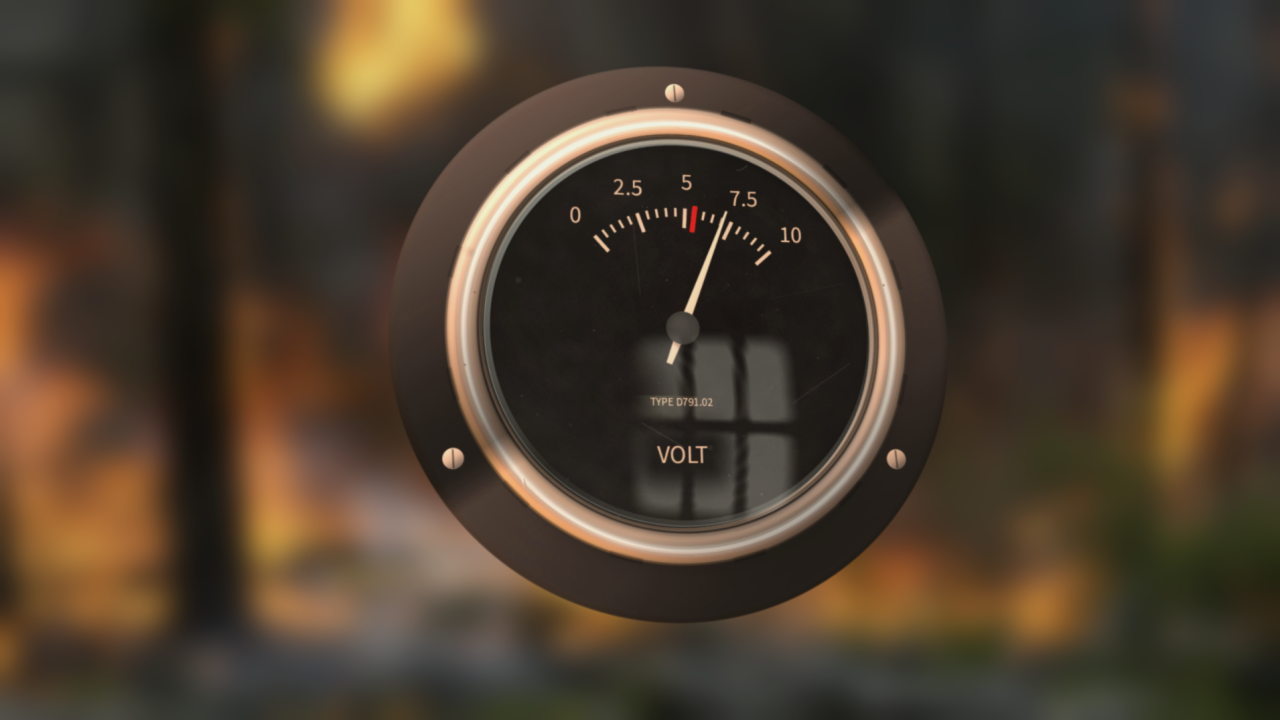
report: 7V
